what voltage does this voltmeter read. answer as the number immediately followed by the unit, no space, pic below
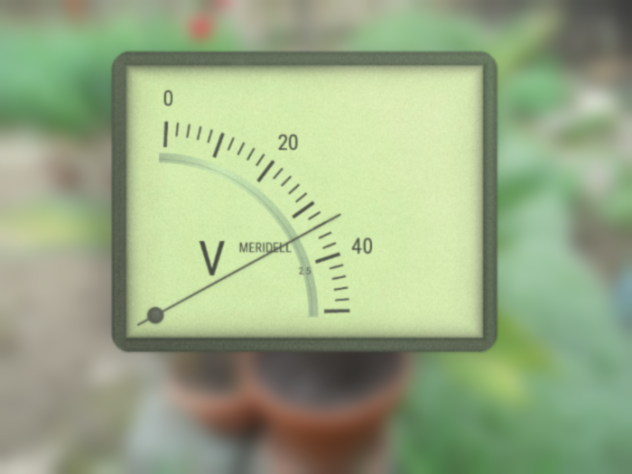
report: 34V
